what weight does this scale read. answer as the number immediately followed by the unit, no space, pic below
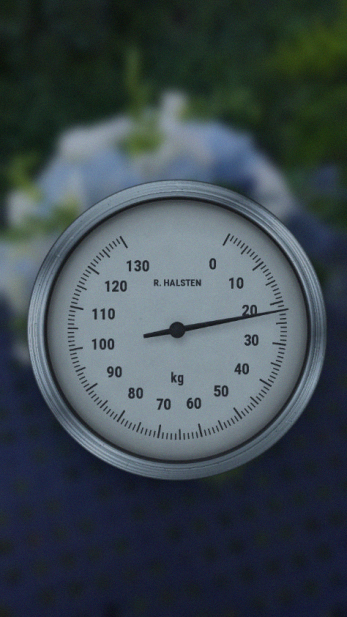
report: 22kg
